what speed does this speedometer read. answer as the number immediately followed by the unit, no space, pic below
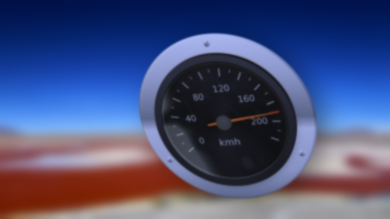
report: 190km/h
